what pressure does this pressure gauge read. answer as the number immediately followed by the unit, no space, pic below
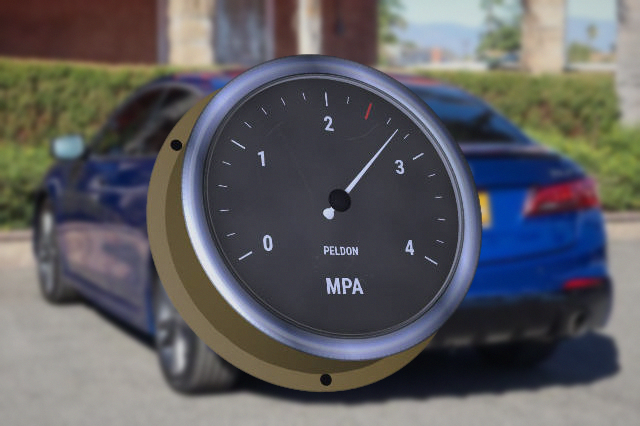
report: 2.7MPa
